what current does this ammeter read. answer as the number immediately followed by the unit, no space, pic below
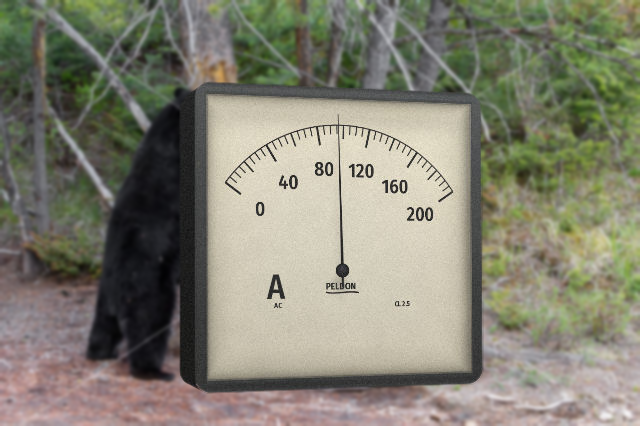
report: 95A
